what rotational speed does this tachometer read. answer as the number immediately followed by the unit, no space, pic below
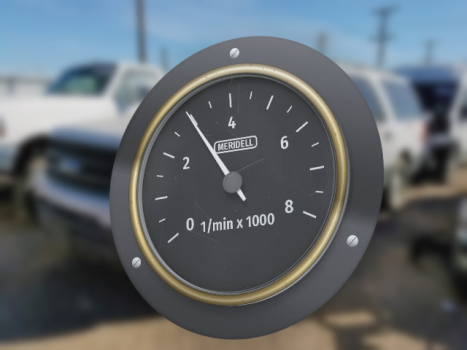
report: 3000rpm
